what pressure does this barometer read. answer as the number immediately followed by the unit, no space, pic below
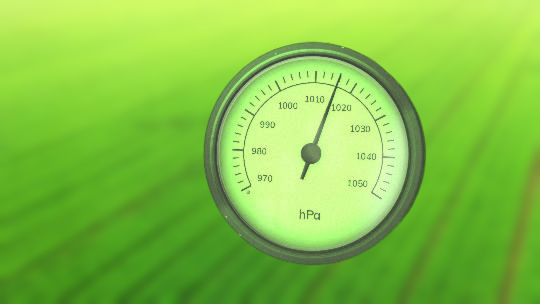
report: 1016hPa
